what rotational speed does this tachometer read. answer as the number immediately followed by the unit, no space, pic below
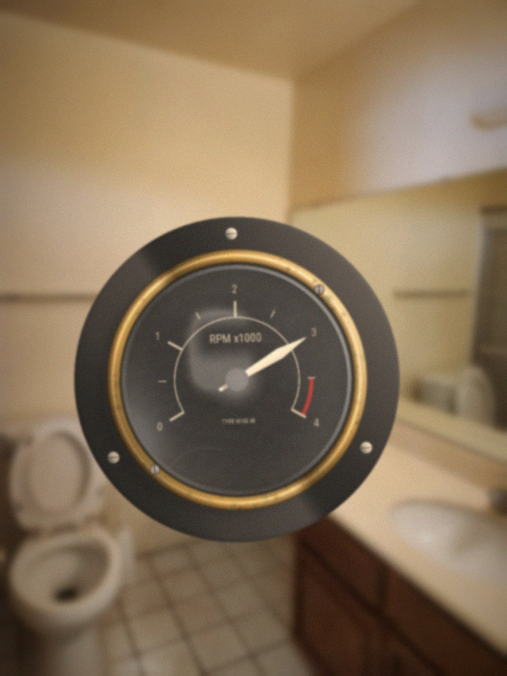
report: 3000rpm
